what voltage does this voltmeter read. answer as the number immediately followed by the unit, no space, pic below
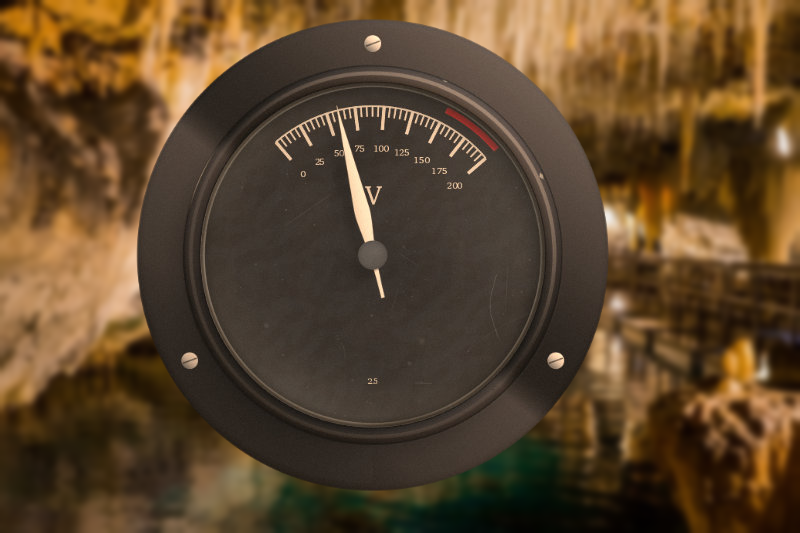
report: 60V
